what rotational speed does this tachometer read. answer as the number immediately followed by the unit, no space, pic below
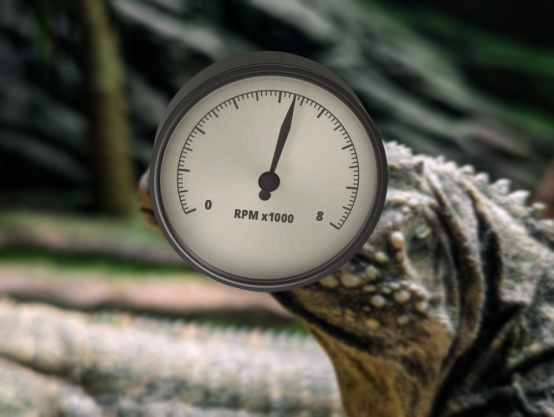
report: 4300rpm
